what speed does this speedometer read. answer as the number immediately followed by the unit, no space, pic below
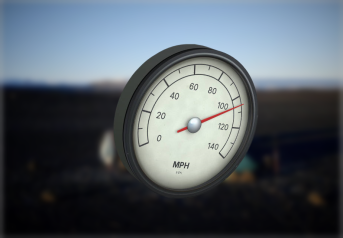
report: 105mph
